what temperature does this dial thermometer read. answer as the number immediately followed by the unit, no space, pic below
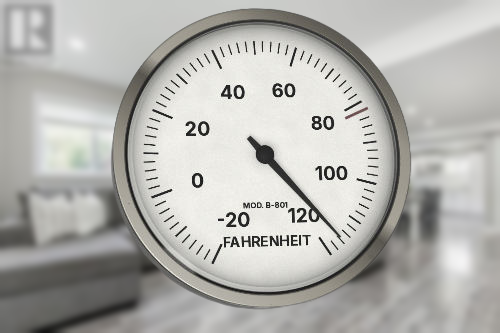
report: 116°F
